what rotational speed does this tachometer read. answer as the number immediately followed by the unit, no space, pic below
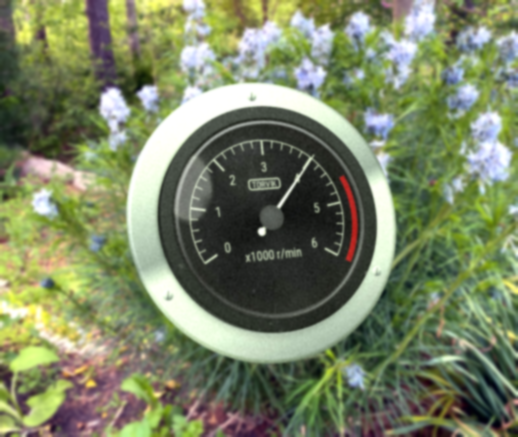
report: 4000rpm
